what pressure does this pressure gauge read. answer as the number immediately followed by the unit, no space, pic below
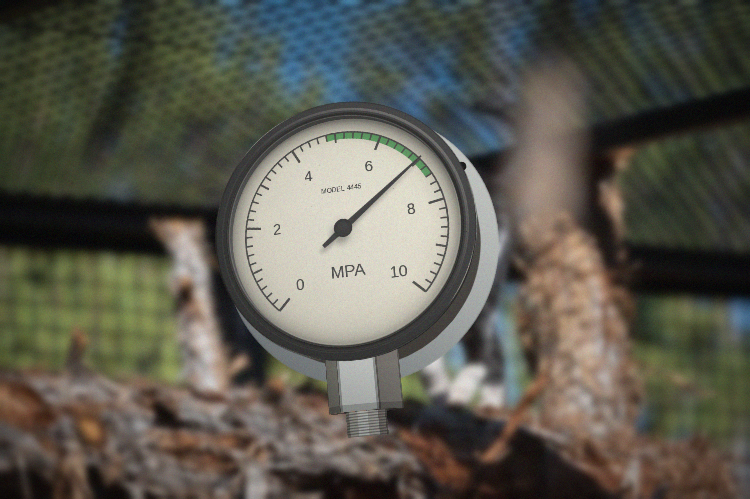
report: 7MPa
